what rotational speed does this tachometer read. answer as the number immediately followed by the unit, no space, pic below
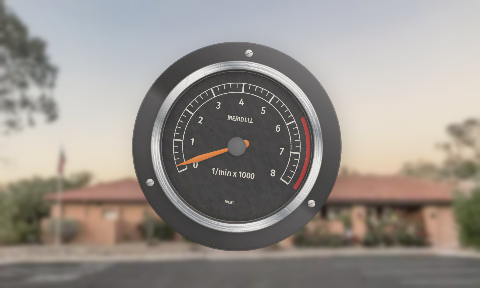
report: 200rpm
